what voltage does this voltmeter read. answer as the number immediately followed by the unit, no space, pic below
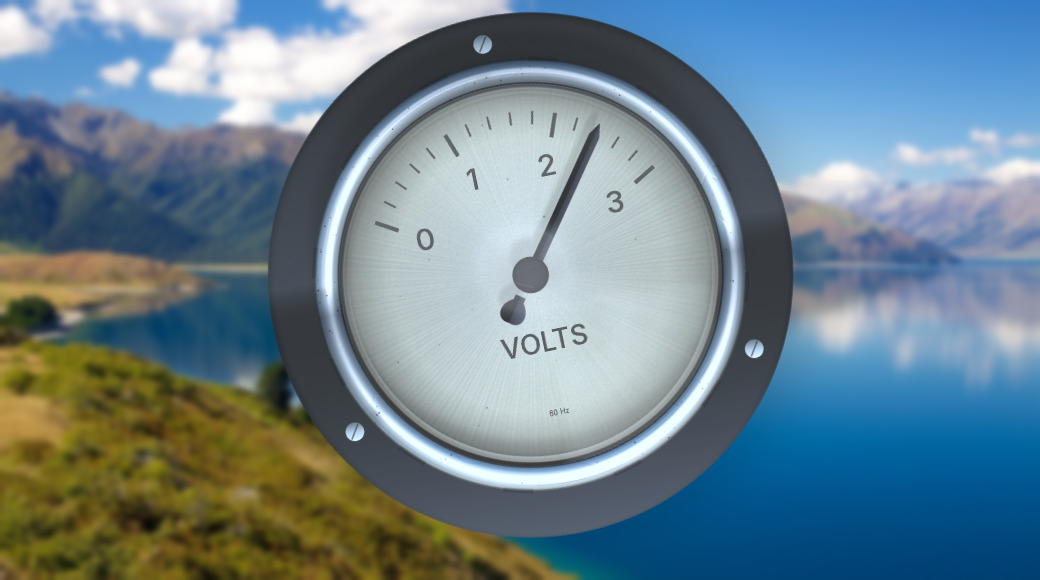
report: 2.4V
